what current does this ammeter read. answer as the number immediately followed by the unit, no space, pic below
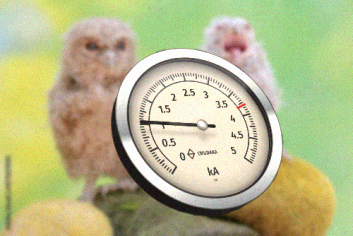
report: 1kA
